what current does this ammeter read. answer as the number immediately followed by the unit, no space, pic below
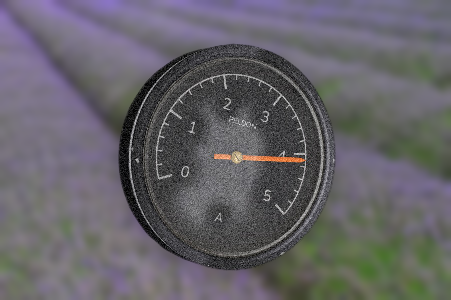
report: 4.1A
